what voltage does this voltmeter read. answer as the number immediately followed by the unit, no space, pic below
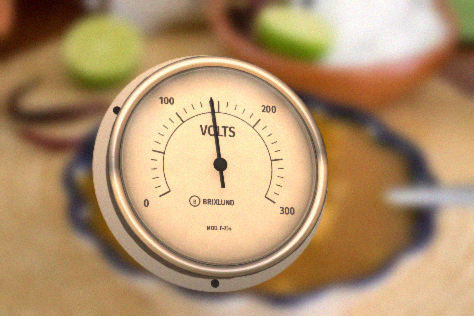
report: 140V
